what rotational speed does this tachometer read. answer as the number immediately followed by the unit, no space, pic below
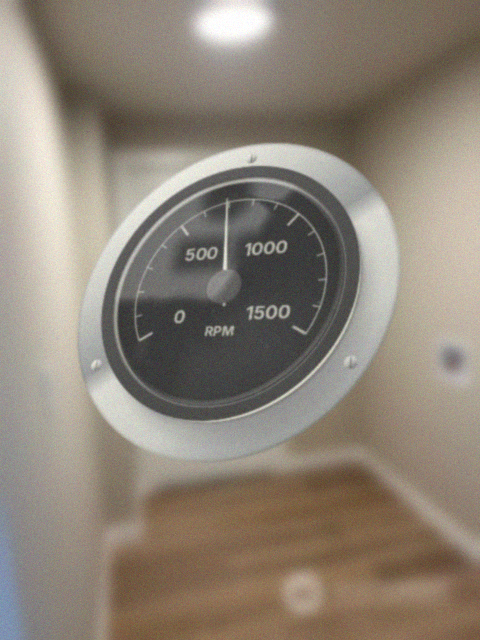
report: 700rpm
